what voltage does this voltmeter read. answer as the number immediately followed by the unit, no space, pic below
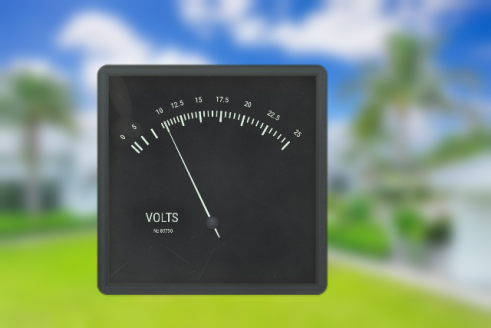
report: 10V
